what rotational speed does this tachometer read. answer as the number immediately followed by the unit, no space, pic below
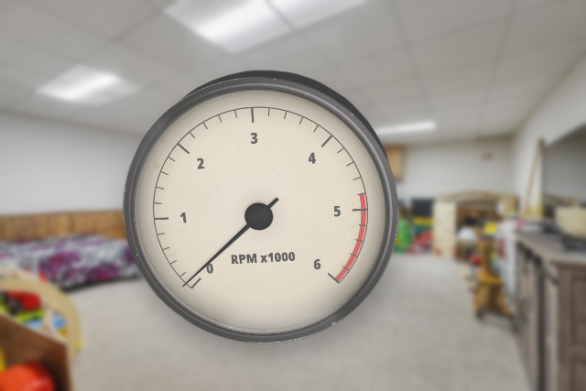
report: 100rpm
